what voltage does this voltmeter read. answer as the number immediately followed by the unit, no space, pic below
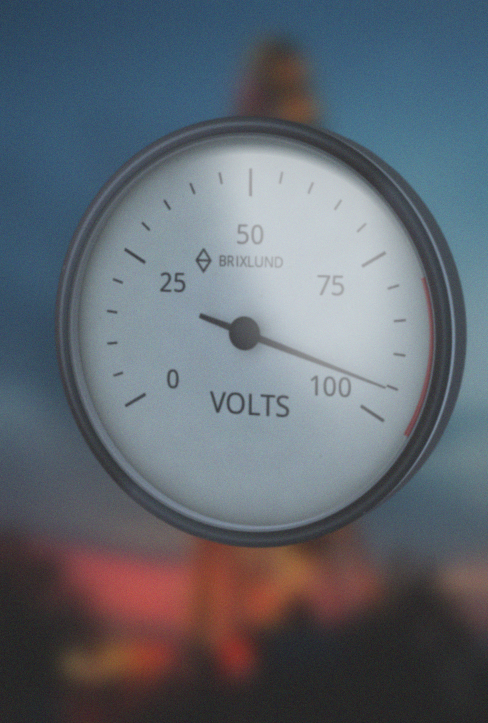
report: 95V
